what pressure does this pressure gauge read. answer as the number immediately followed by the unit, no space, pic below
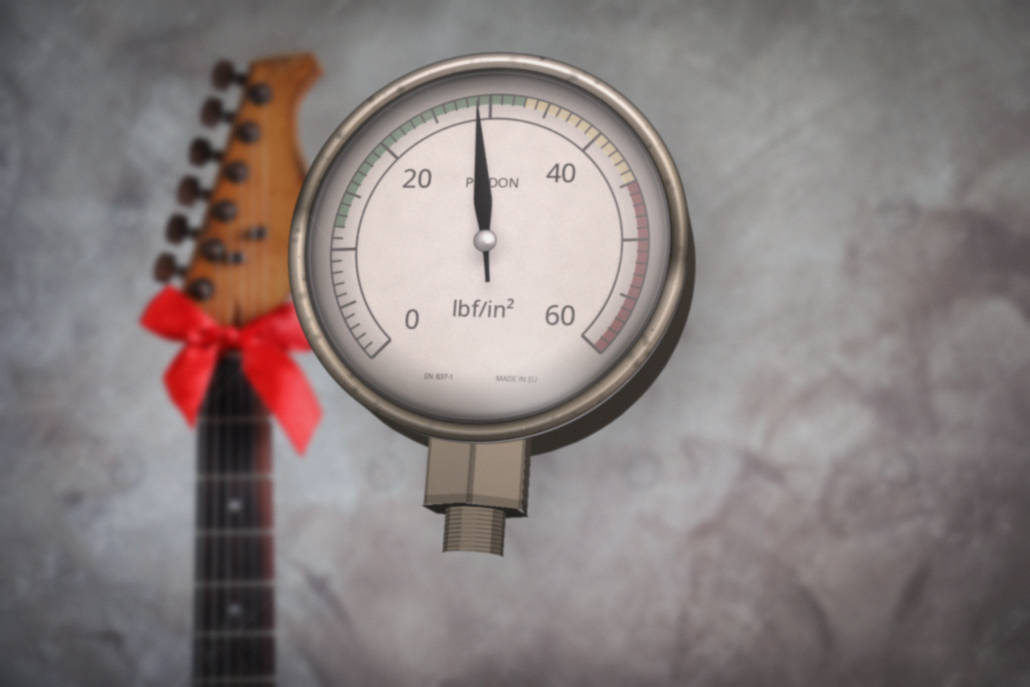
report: 29psi
